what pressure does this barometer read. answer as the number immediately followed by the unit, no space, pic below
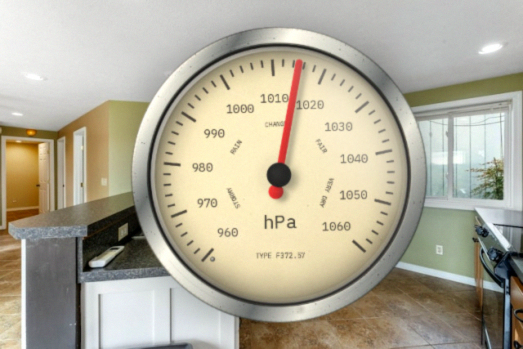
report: 1015hPa
